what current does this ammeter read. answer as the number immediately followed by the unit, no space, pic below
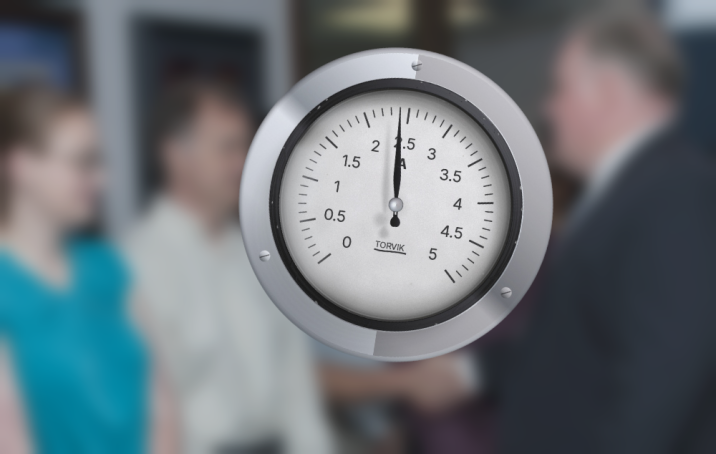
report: 2.4A
